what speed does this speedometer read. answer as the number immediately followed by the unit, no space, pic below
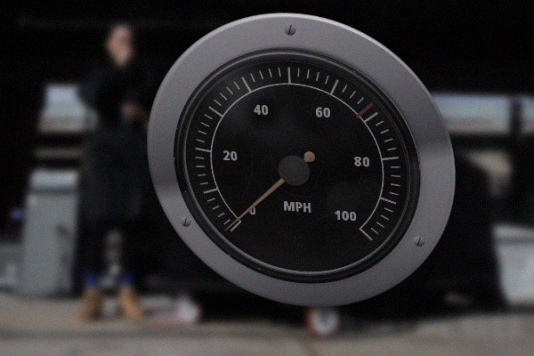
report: 1mph
